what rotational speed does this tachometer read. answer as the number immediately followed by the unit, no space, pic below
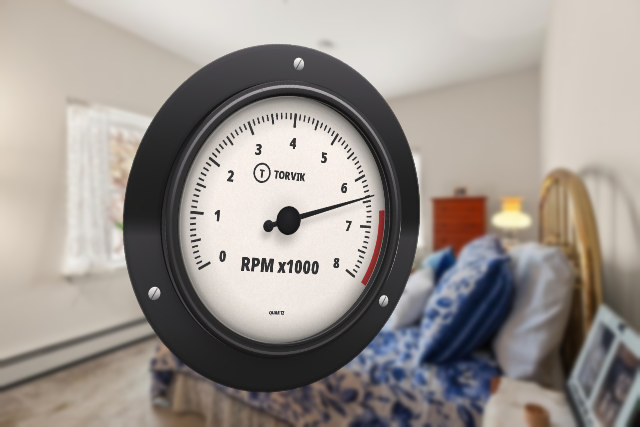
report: 6400rpm
